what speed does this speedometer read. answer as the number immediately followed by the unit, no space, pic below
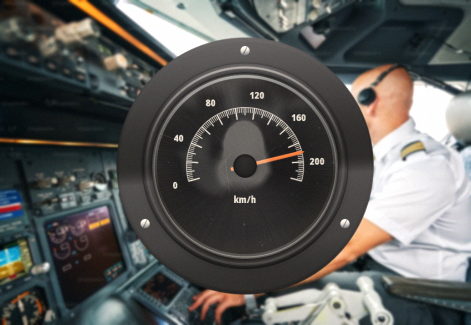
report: 190km/h
